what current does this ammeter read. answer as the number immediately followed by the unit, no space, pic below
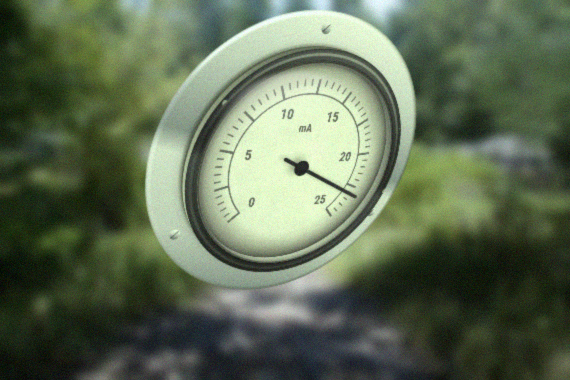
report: 23mA
